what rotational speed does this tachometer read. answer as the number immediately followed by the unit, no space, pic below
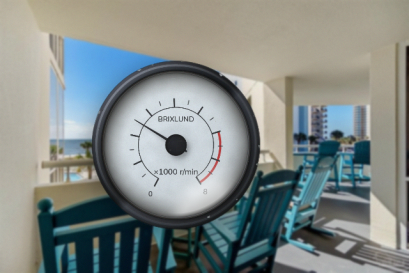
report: 2500rpm
